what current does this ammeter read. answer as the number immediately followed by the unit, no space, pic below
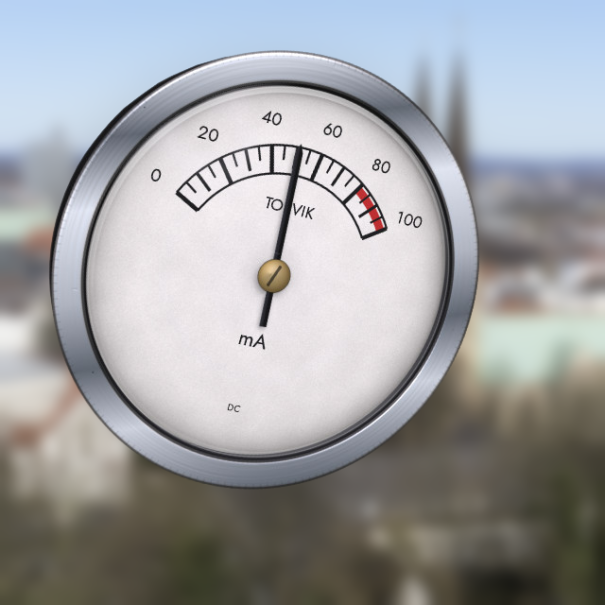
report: 50mA
